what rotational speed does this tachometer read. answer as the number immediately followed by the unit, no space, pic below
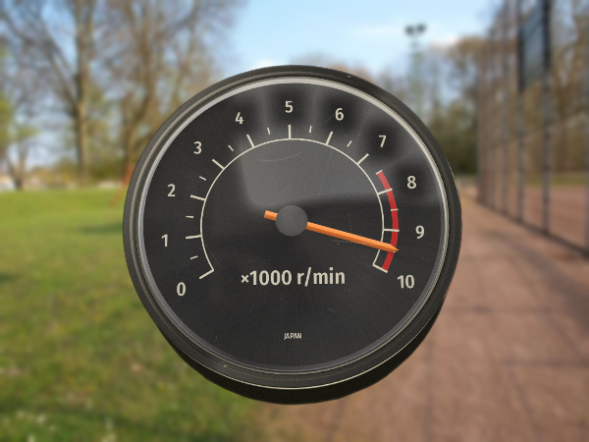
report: 9500rpm
